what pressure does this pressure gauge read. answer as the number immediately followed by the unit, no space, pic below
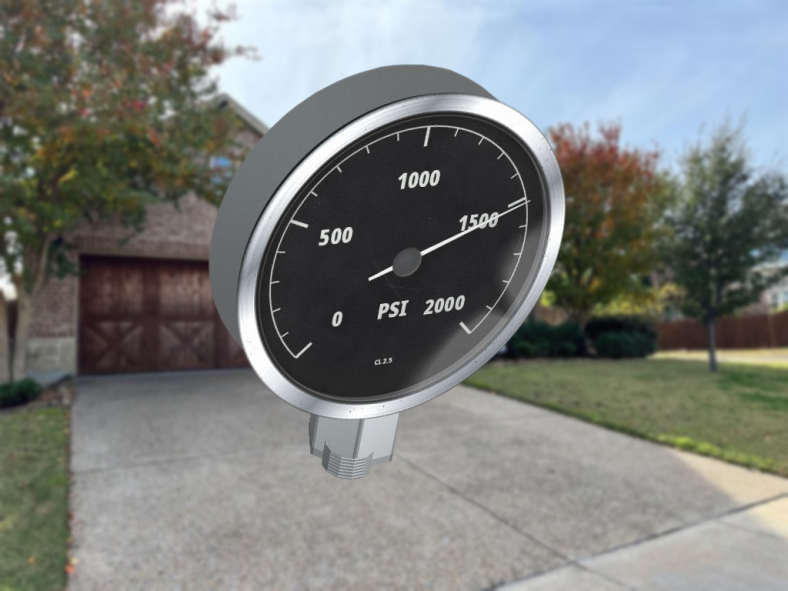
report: 1500psi
